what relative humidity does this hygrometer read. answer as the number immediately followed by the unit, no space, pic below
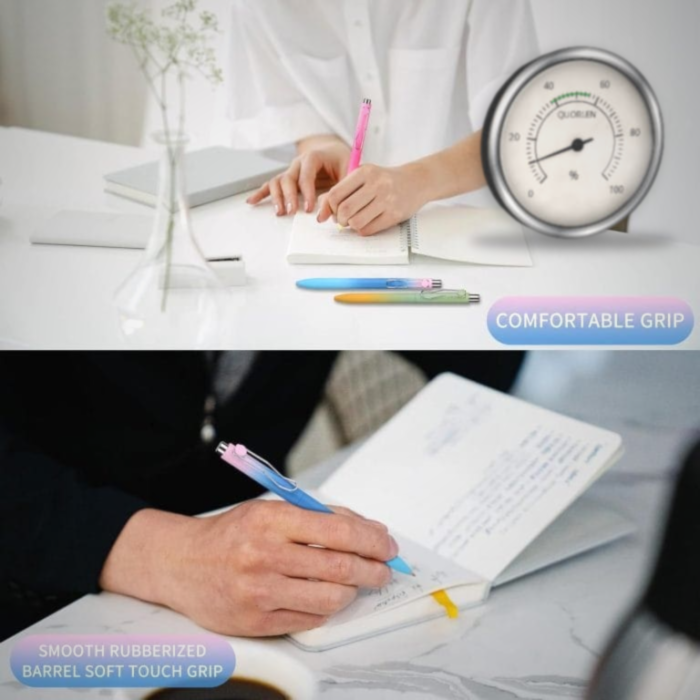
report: 10%
